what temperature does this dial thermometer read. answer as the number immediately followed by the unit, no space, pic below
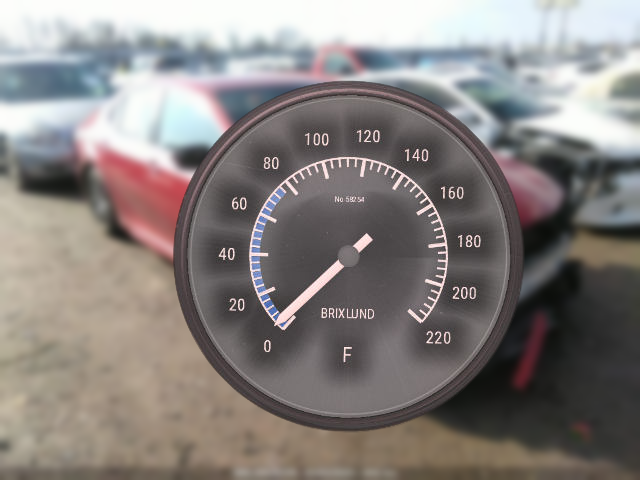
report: 4°F
